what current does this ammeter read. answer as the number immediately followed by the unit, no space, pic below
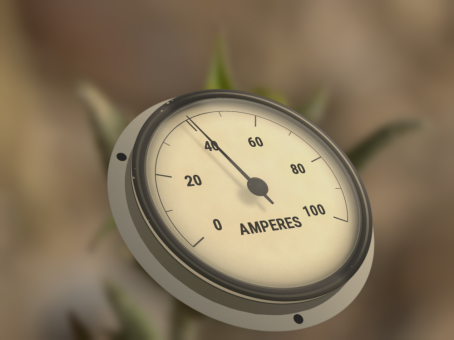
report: 40A
